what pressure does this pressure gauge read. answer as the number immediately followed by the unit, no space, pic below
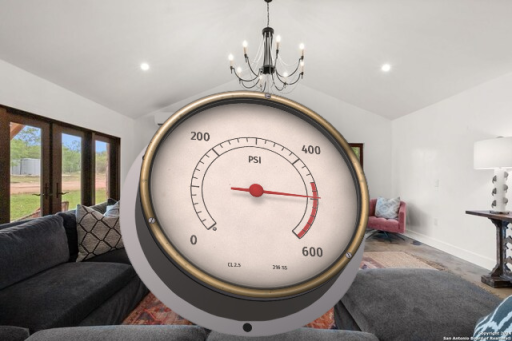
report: 500psi
